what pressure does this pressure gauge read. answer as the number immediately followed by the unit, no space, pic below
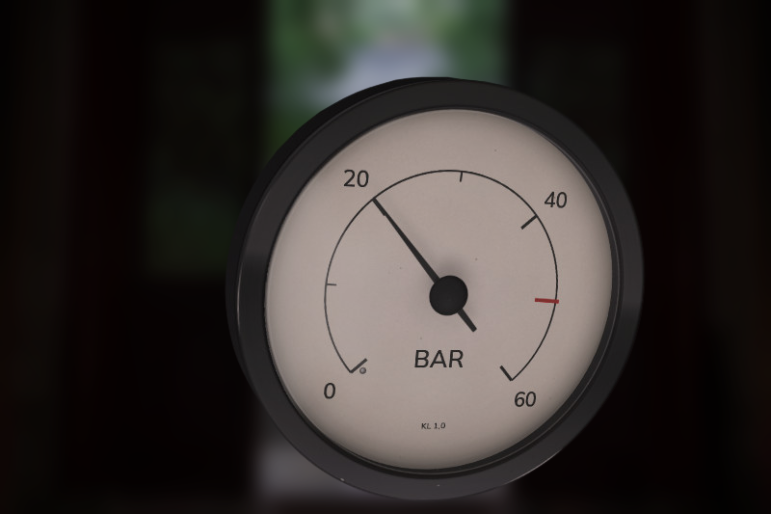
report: 20bar
